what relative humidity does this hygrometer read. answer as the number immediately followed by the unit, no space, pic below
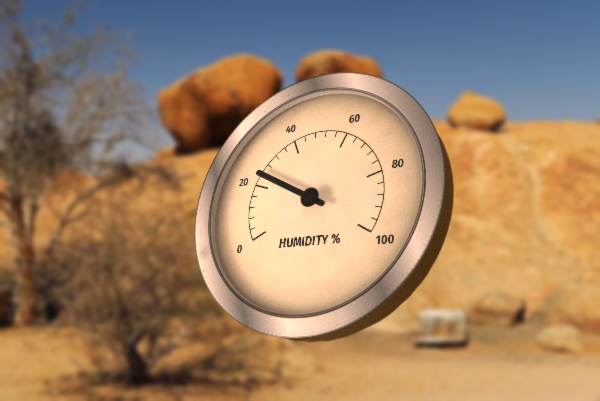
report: 24%
